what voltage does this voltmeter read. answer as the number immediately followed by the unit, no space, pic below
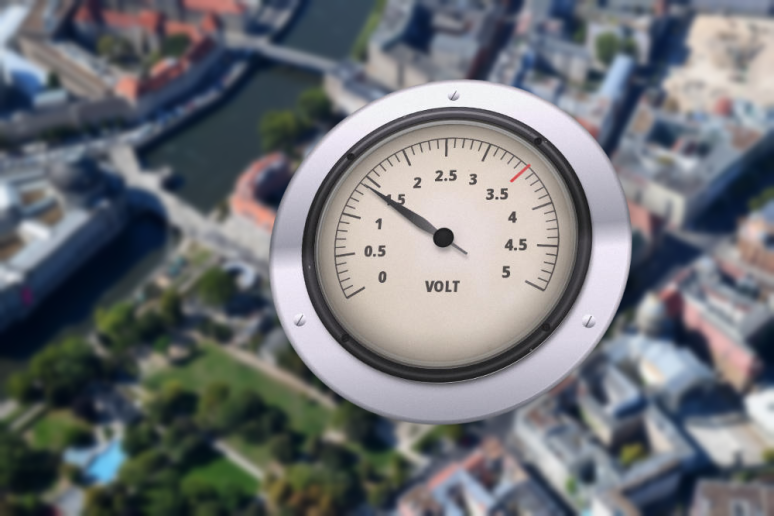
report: 1.4V
